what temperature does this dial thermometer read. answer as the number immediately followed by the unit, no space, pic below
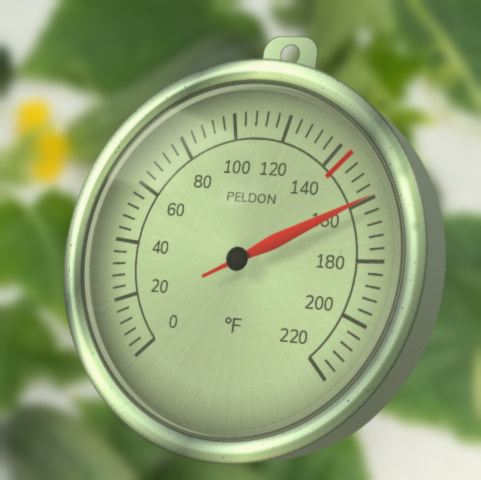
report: 160°F
